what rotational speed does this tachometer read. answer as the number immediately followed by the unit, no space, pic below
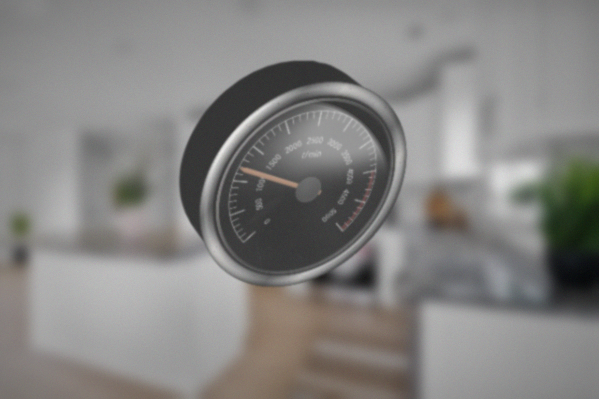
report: 1200rpm
